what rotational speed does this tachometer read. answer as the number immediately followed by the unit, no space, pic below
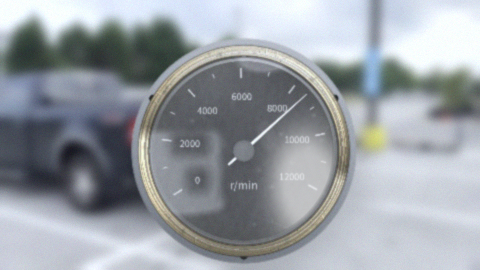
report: 8500rpm
